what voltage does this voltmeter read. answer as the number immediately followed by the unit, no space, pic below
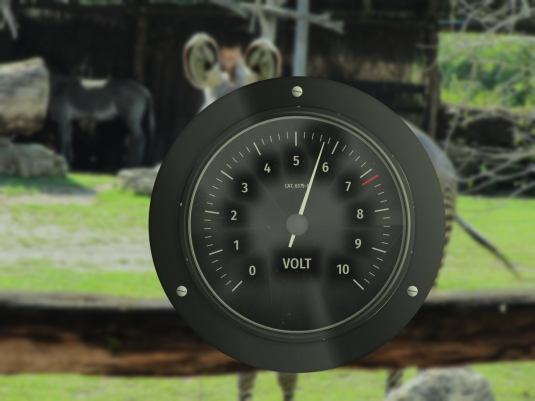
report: 5.7V
